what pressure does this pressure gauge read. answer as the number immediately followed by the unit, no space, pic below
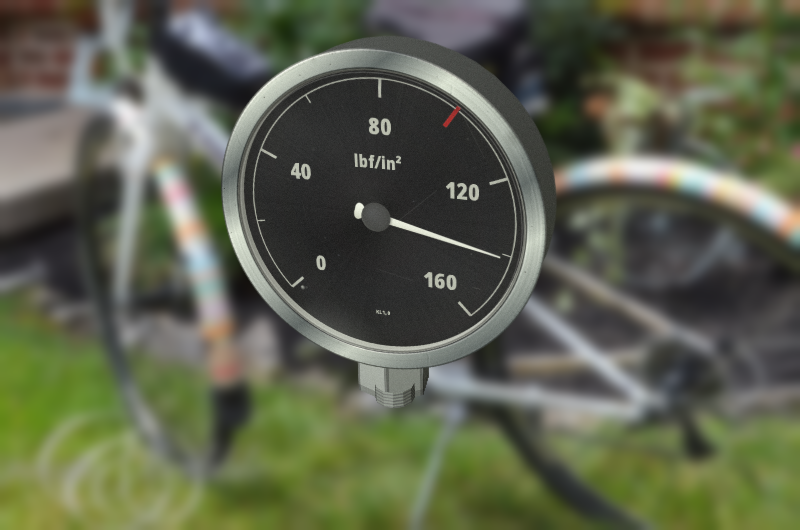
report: 140psi
